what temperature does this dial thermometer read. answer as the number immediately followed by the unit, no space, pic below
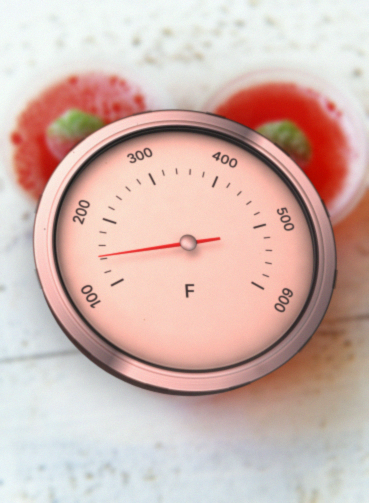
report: 140°F
